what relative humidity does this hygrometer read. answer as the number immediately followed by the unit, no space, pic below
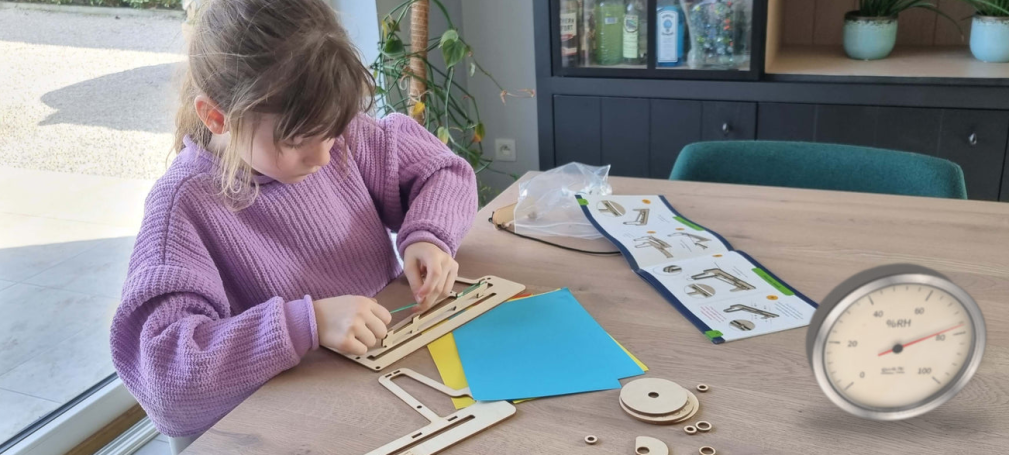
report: 76%
